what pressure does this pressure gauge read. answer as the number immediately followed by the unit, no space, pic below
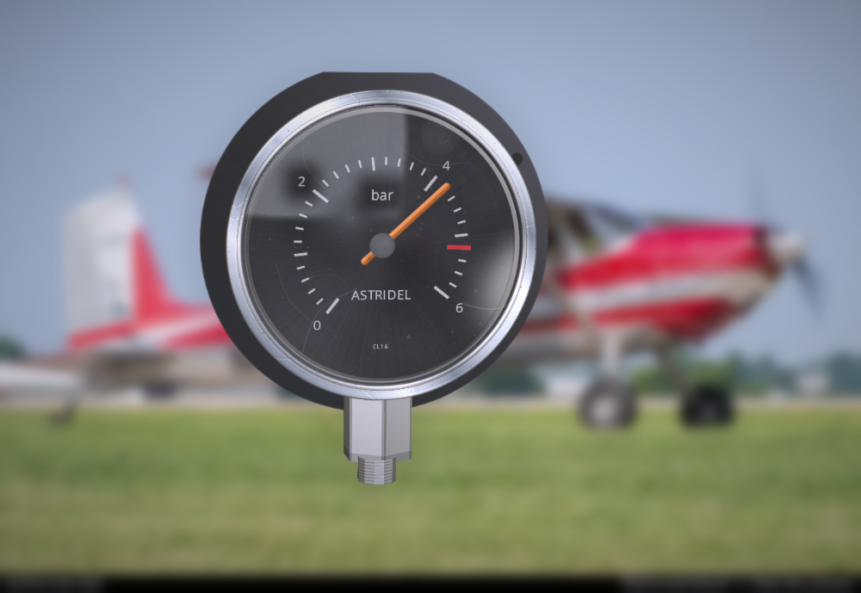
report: 4.2bar
